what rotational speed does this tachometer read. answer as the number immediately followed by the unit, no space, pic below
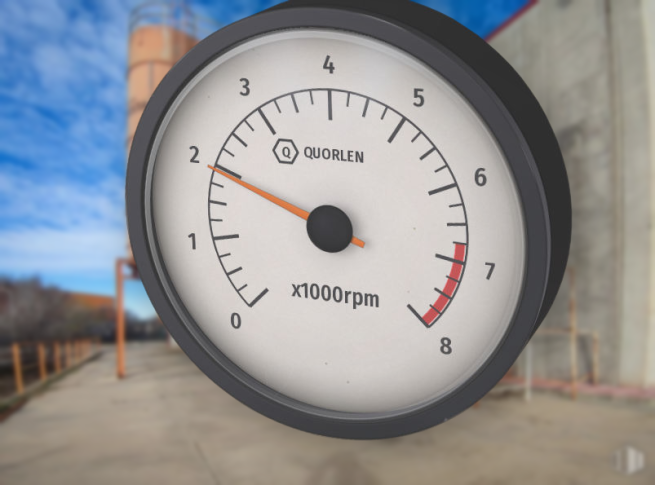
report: 2000rpm
